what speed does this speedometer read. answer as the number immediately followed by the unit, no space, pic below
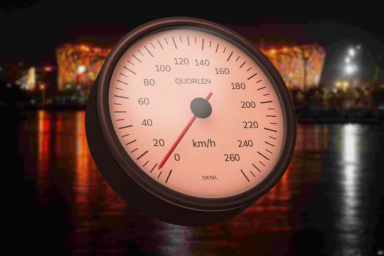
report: 7.5km/h
